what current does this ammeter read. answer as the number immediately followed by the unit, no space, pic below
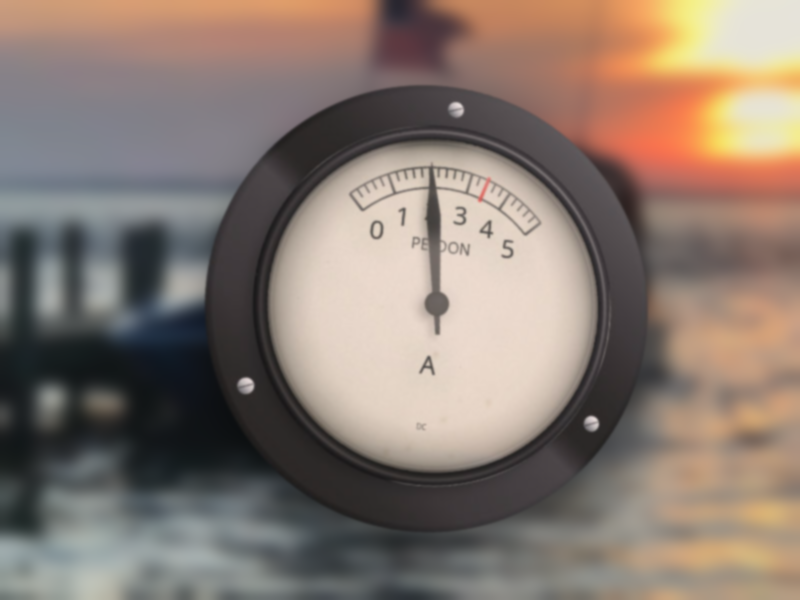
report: 2A
